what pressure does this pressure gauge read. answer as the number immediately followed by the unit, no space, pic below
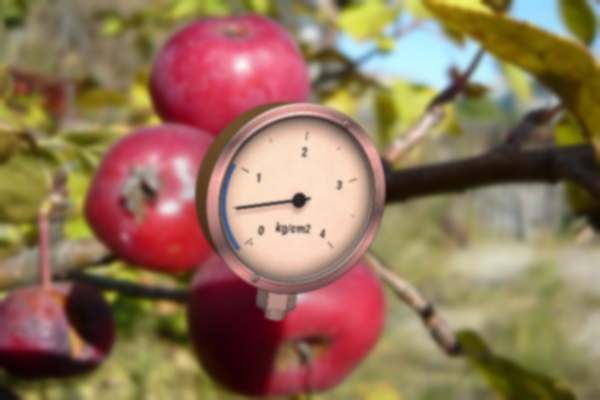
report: 0.5kg/cm²
